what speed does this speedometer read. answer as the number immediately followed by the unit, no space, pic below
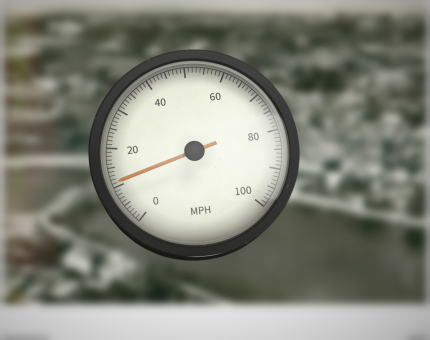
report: 11mph
